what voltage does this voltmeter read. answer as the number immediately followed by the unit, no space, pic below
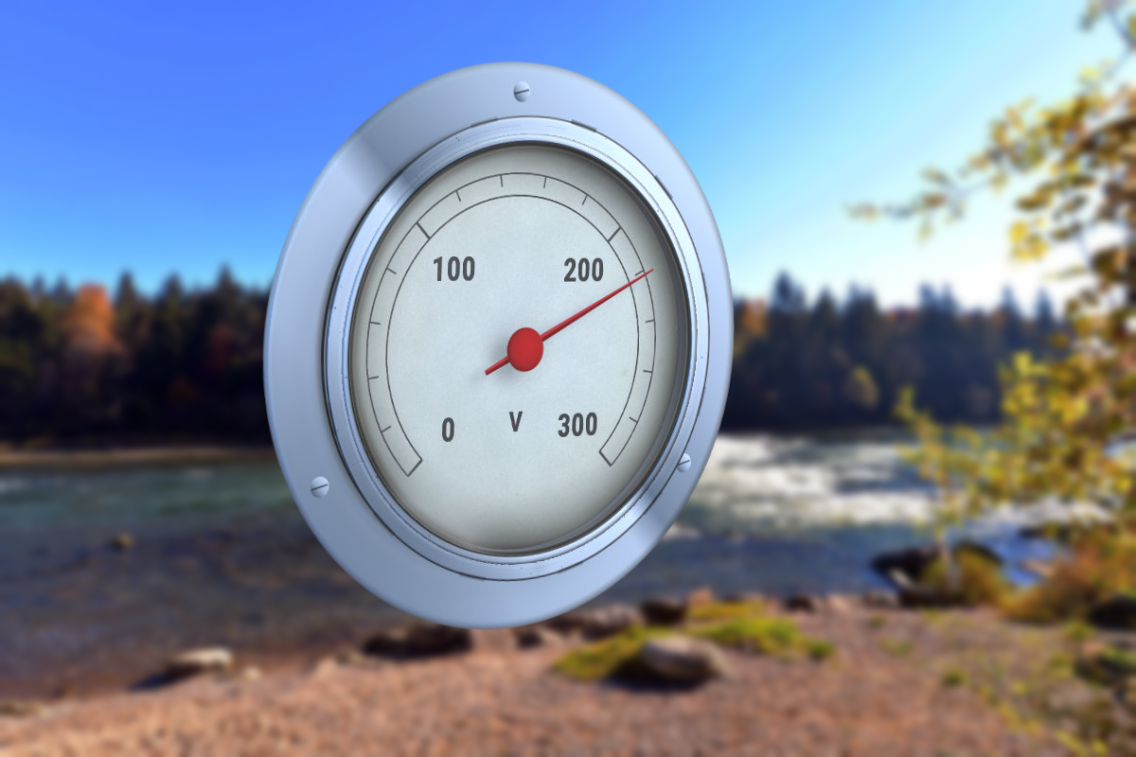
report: 220V
